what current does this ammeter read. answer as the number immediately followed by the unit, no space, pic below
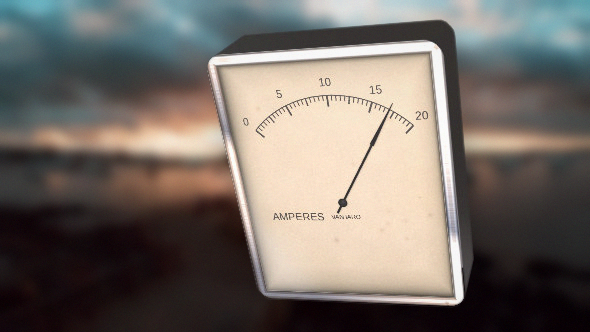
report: 17A
